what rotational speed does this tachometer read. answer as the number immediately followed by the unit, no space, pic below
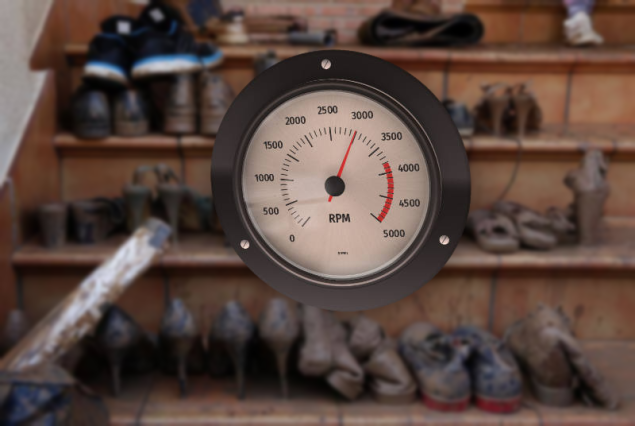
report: 3000rpm
